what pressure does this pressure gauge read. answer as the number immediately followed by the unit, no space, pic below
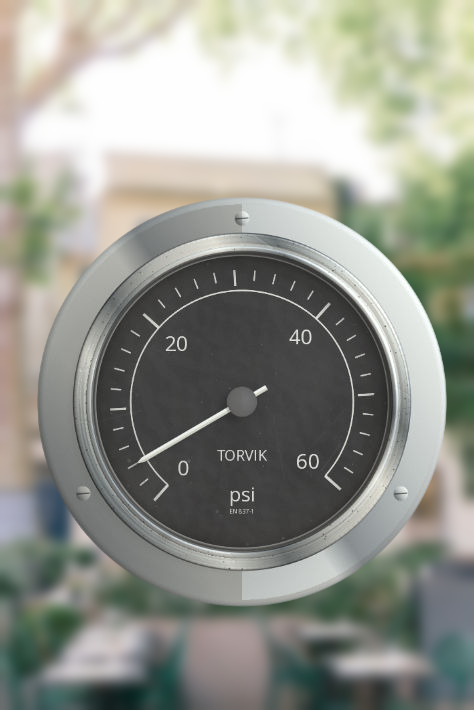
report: 4psi
